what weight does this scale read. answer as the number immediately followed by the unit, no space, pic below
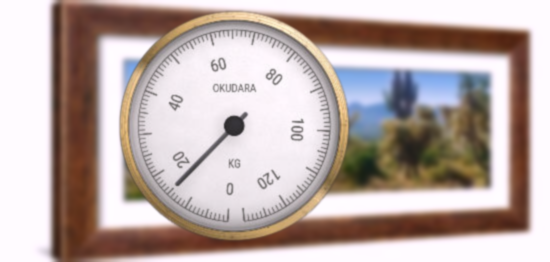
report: 15kg
